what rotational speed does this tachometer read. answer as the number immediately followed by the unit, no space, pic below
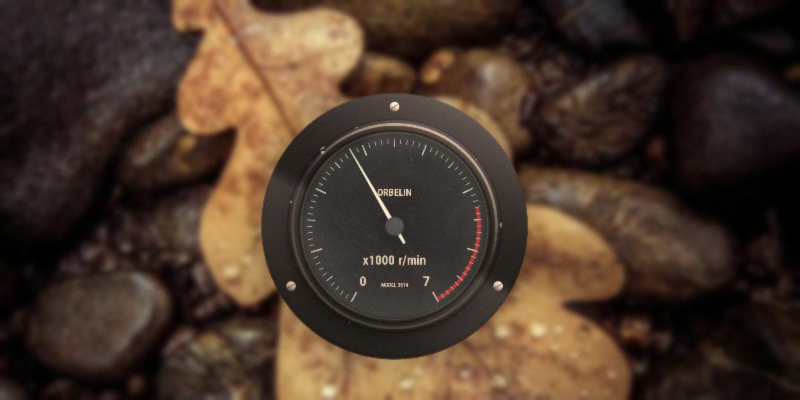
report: 2800rpm
